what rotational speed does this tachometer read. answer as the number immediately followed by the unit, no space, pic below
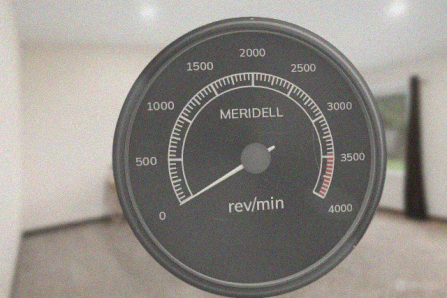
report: 0rpm
